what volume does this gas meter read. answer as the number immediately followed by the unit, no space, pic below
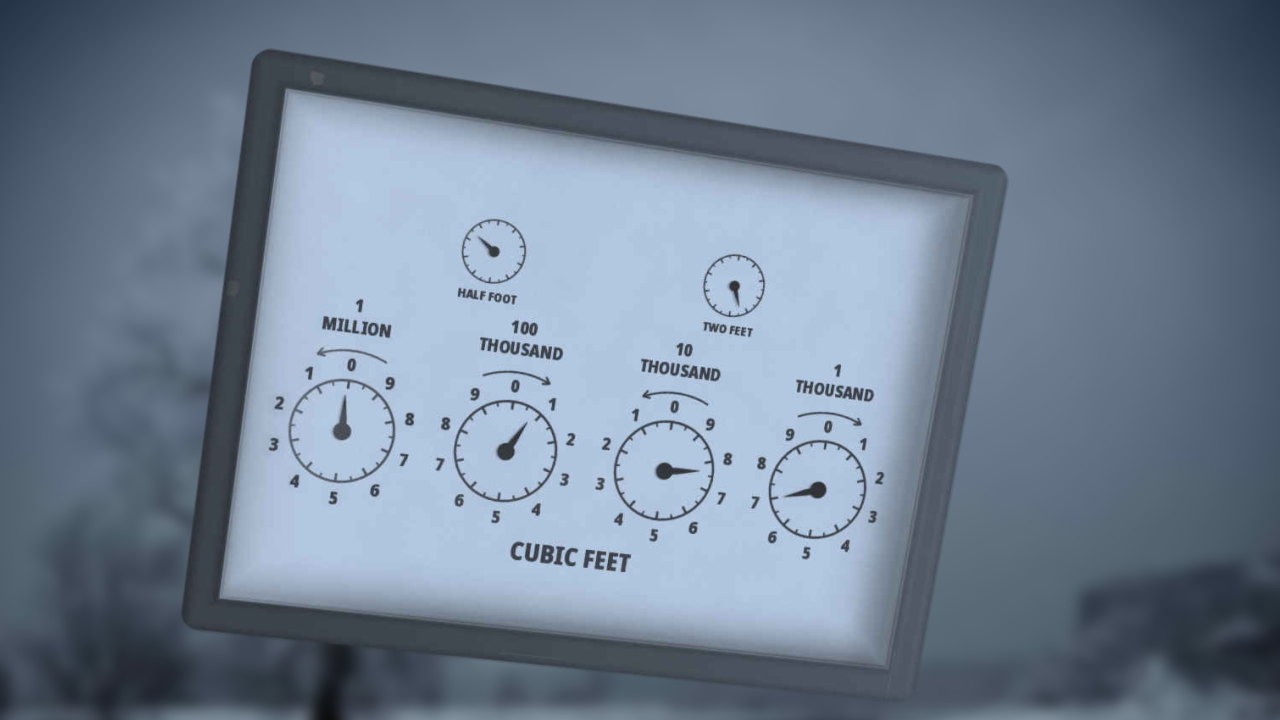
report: 7700ft³
